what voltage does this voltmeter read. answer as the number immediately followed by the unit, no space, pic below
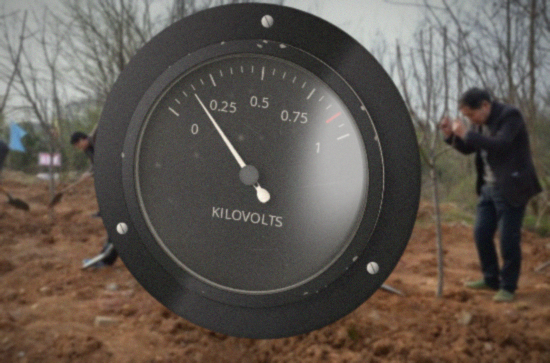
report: 0.15kV
